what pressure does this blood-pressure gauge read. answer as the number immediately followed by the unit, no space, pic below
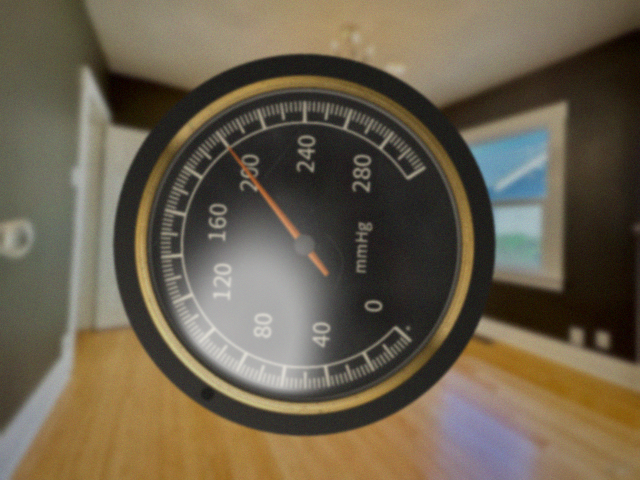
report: 200mmHg
